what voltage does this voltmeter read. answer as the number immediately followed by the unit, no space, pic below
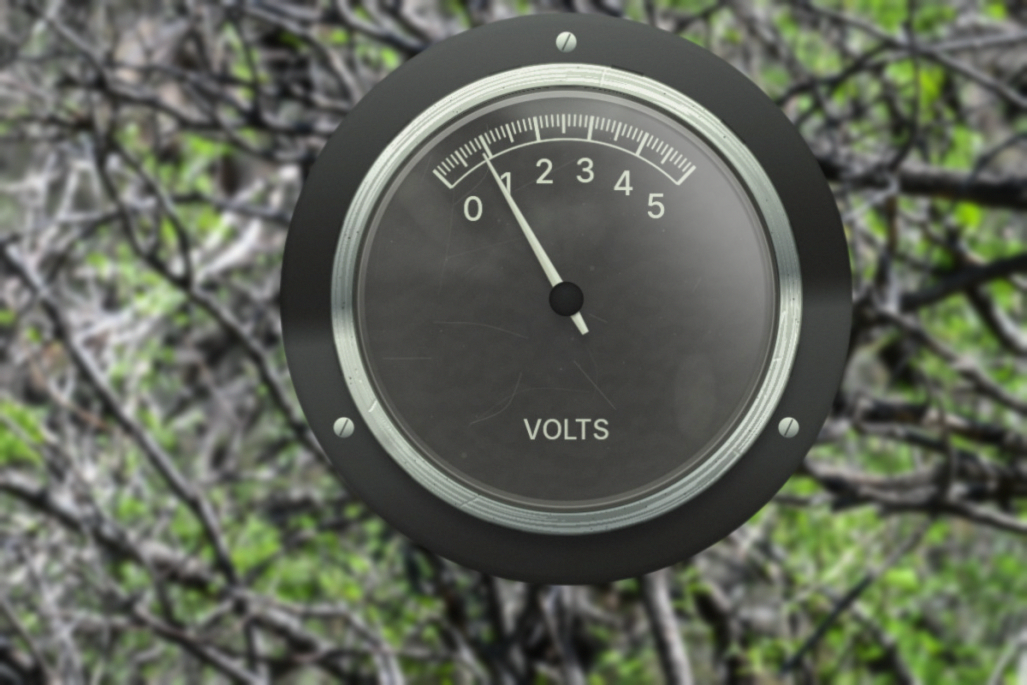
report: 0.9V
